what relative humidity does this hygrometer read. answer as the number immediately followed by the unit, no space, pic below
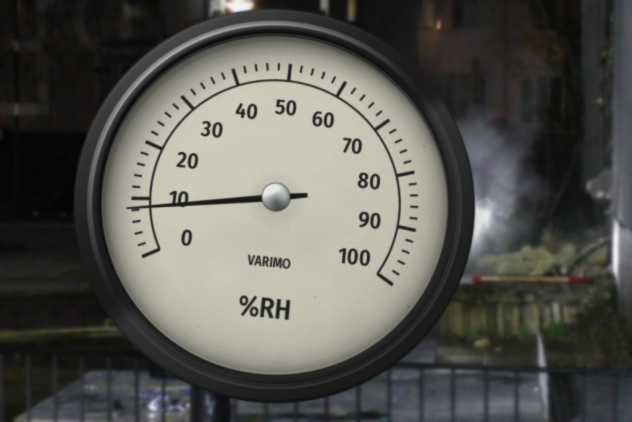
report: 8%
